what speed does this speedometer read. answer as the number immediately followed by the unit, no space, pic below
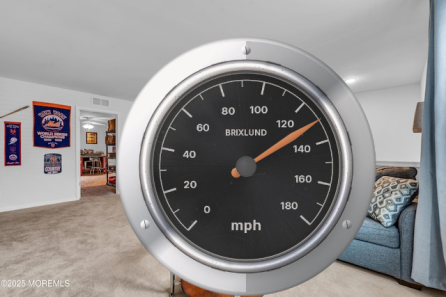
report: 130mph
